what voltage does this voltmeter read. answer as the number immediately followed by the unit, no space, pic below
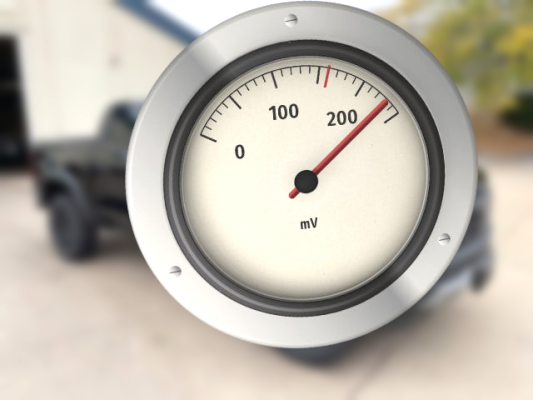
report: 230mV
